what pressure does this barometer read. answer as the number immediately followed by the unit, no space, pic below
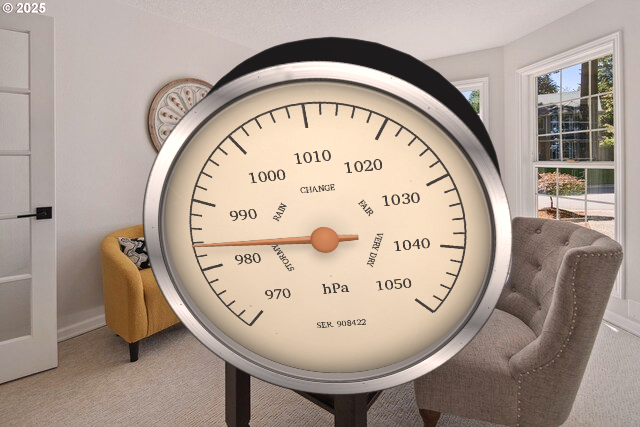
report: 984hPa
